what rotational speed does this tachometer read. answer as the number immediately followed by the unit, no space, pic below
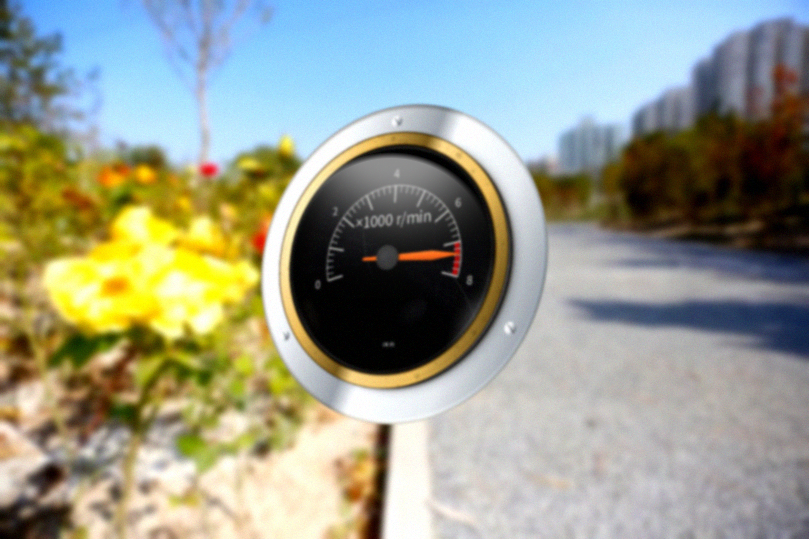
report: 7400rpm
